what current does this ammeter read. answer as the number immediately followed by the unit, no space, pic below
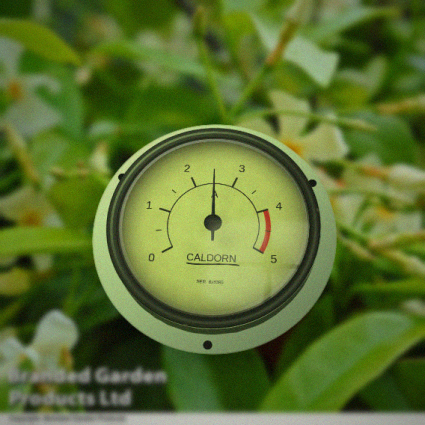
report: 2.5A
